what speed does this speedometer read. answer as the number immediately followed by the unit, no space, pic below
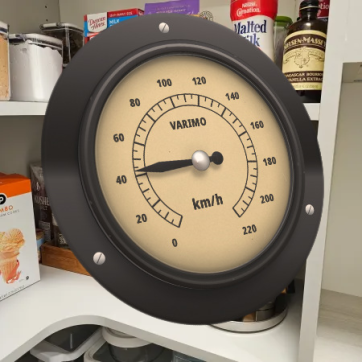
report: 42.5km/h
